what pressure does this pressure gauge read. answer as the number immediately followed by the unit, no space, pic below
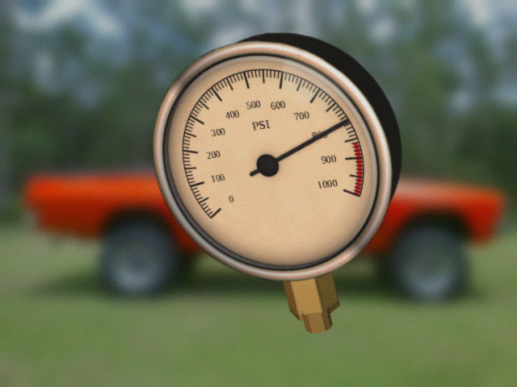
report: 800psi
